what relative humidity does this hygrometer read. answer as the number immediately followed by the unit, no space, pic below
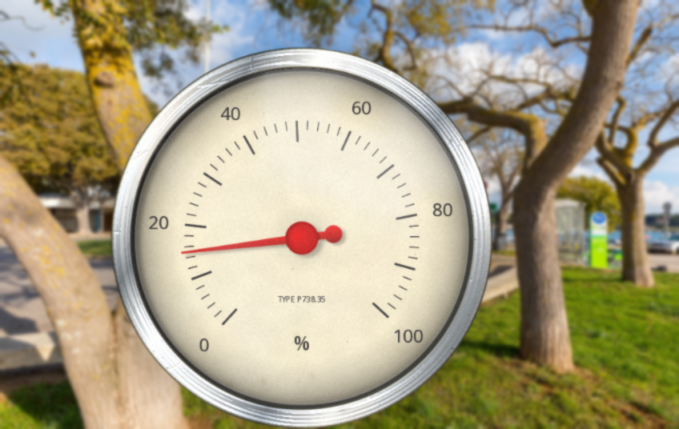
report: 15%
